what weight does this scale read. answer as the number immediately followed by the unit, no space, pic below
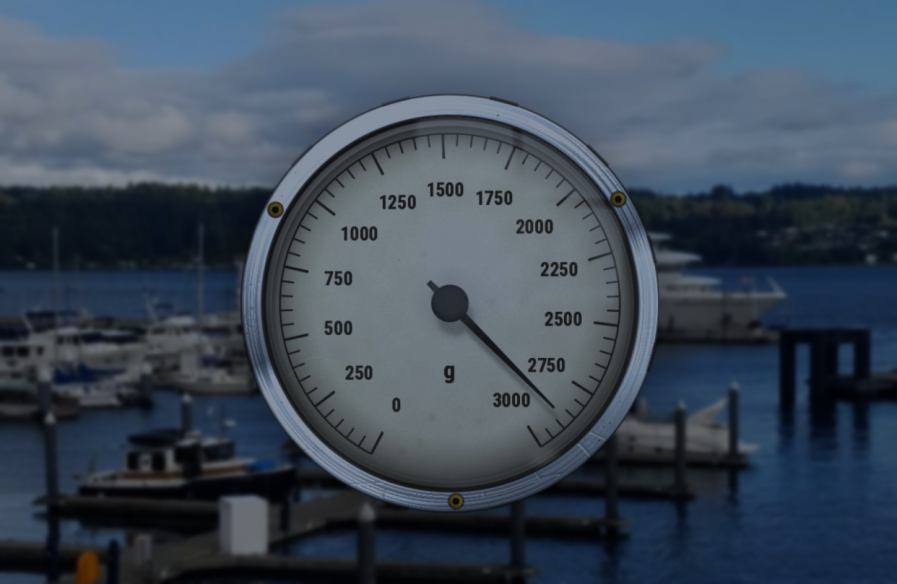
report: 2875g
